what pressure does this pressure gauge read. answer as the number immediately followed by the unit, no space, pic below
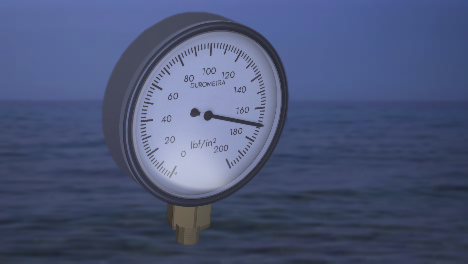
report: 170psi
